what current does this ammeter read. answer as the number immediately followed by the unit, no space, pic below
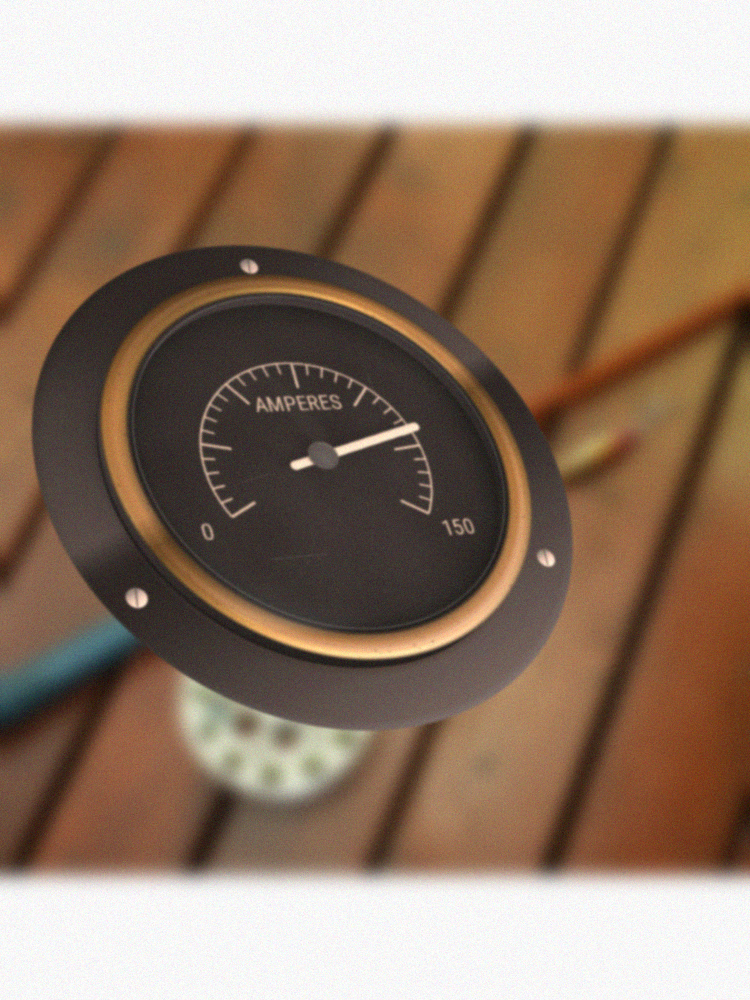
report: 120A
